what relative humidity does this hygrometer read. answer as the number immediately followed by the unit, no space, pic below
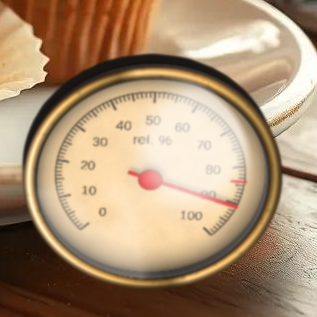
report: 90%
